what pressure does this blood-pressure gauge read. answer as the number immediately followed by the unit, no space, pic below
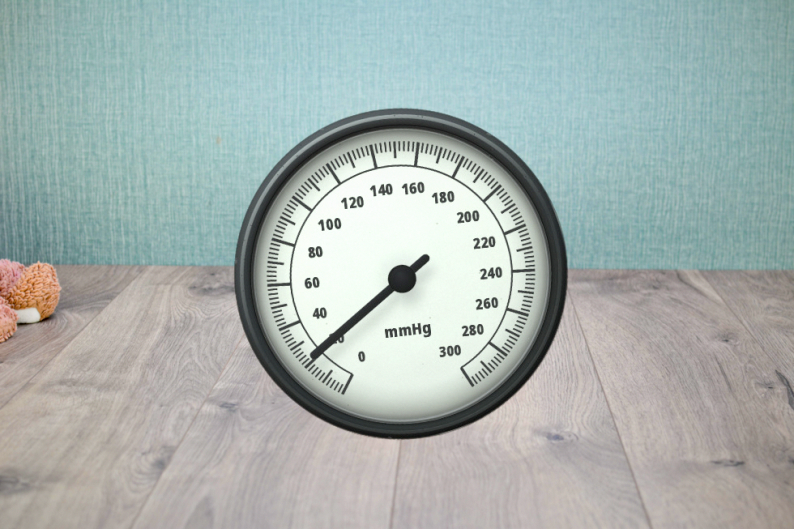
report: 22mmHg
